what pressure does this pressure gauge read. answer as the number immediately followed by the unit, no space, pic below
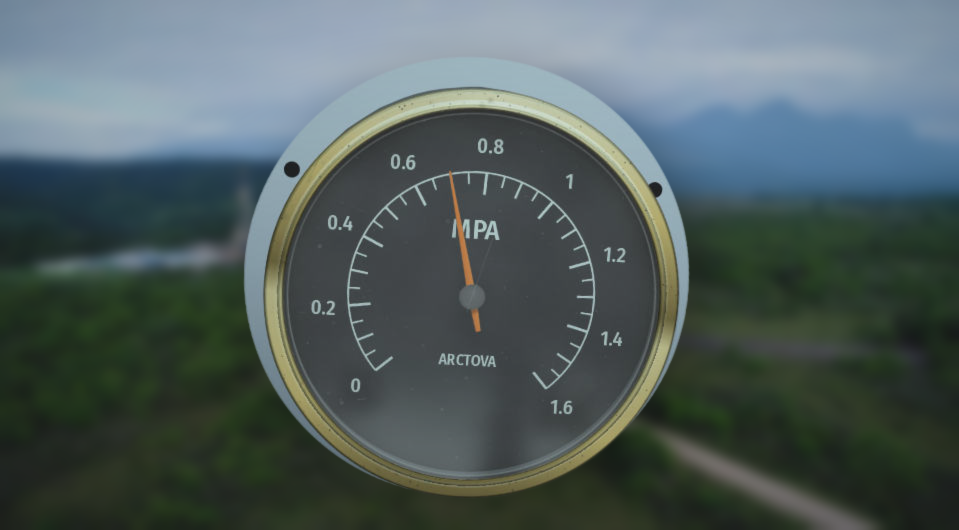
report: 0.7MPa
